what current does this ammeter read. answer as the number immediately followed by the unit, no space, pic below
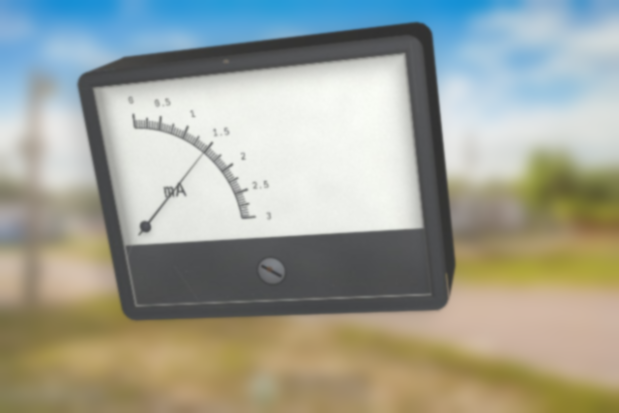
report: 1.5mA
